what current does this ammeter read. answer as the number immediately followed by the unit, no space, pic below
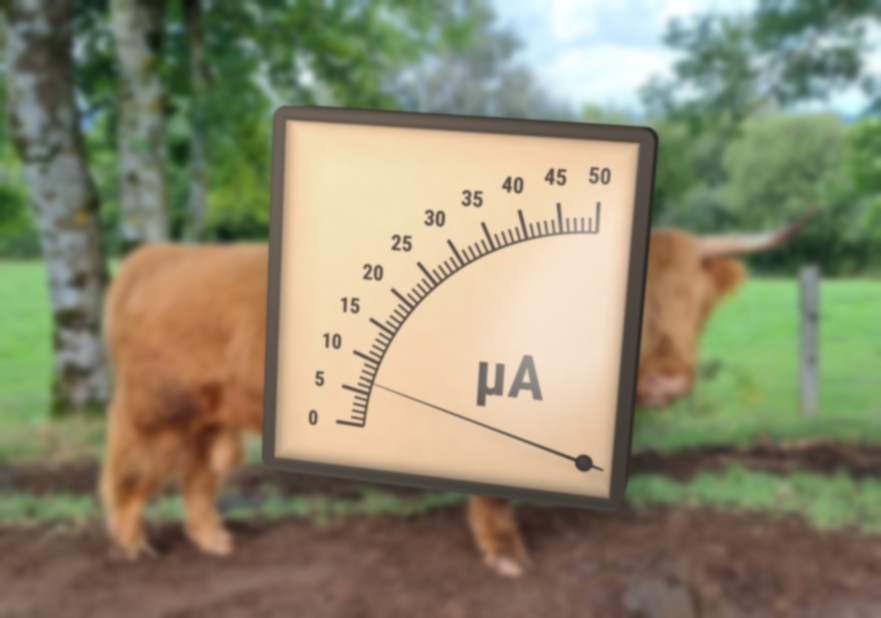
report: 7µA
